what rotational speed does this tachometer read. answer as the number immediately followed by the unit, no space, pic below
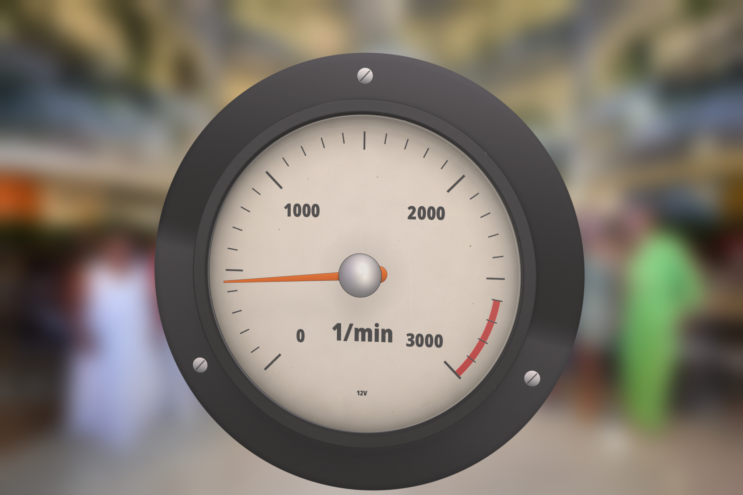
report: 450rpm
